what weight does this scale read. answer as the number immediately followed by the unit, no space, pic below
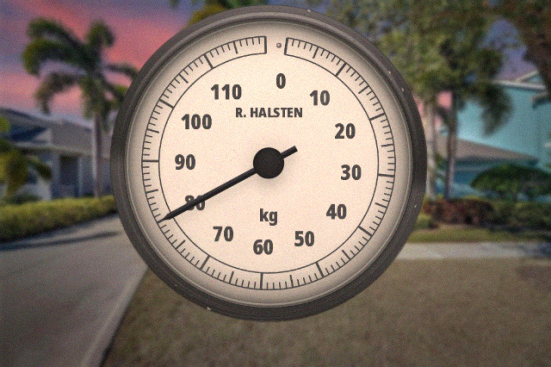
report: 80kg
